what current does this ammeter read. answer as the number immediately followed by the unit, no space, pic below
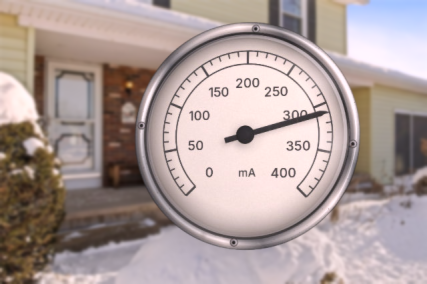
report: 310mA
